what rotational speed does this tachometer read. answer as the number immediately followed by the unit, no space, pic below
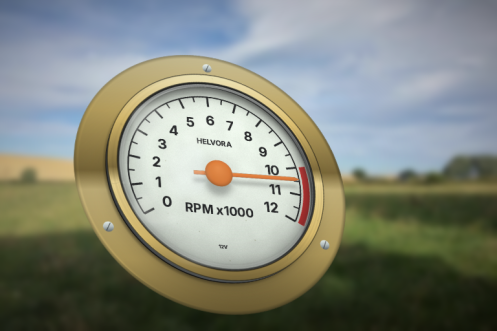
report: 10500rpm
